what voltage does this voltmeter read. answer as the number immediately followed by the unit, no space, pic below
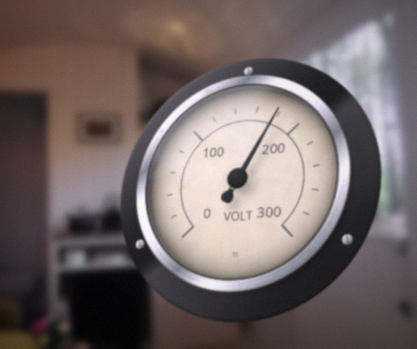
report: 180V
